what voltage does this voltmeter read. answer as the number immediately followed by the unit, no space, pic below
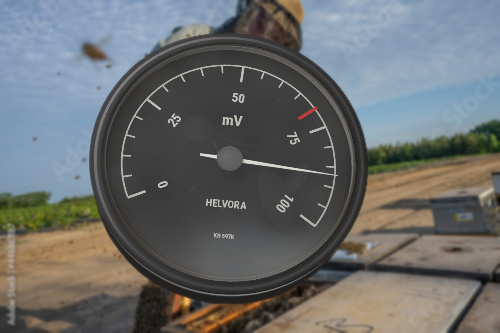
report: 87.5mV
